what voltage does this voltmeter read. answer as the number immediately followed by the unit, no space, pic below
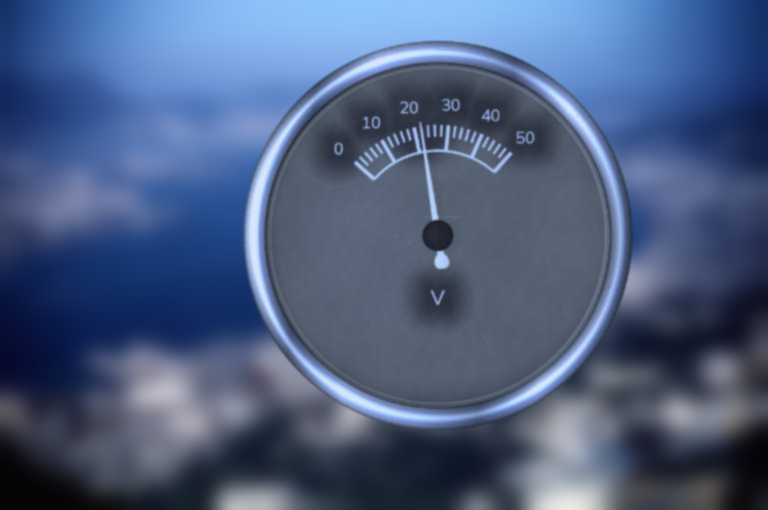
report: 22V
